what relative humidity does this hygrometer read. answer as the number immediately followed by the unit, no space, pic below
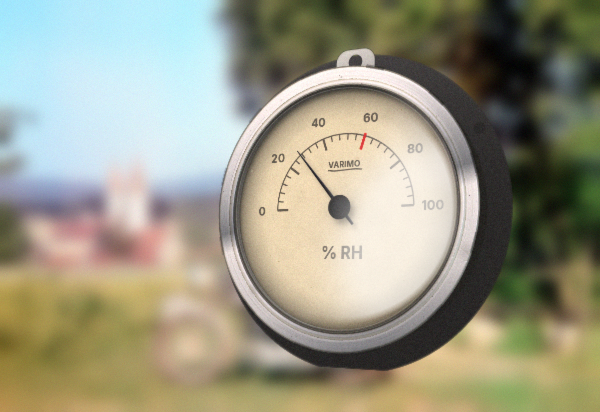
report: 28%
